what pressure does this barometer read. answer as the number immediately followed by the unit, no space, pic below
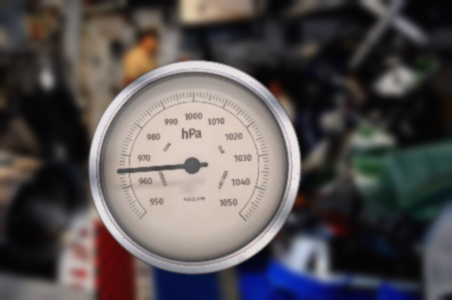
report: 965hPa
